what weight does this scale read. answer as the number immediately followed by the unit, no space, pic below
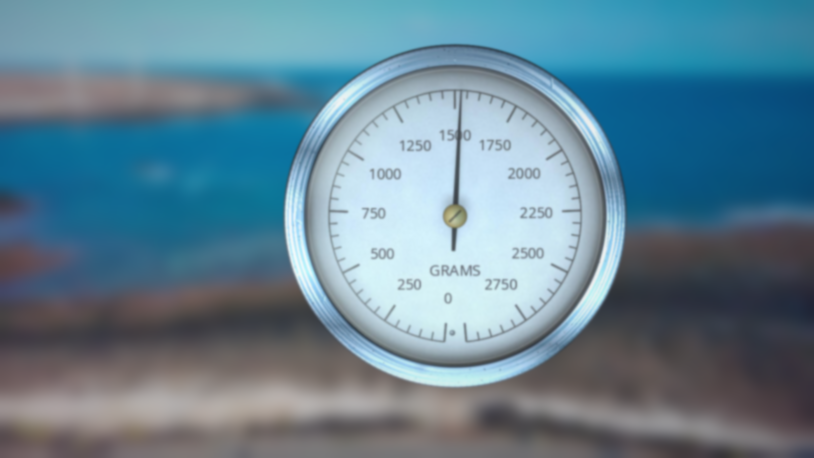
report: 1525g
